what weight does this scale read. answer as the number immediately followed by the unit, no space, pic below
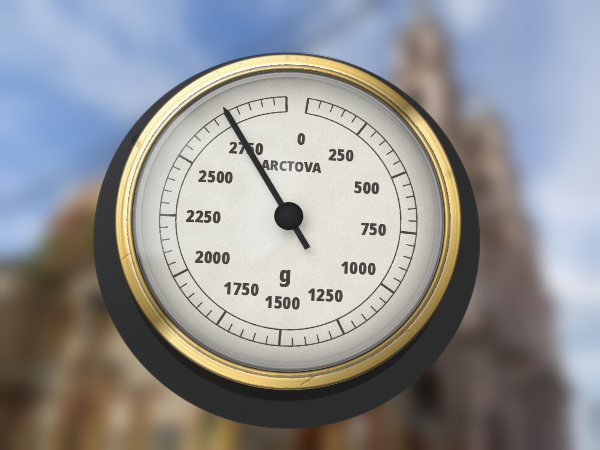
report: 2750g
